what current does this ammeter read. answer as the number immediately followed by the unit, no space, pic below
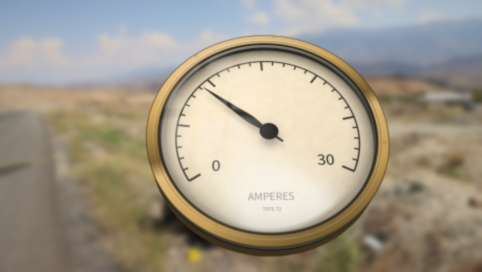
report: 9A
